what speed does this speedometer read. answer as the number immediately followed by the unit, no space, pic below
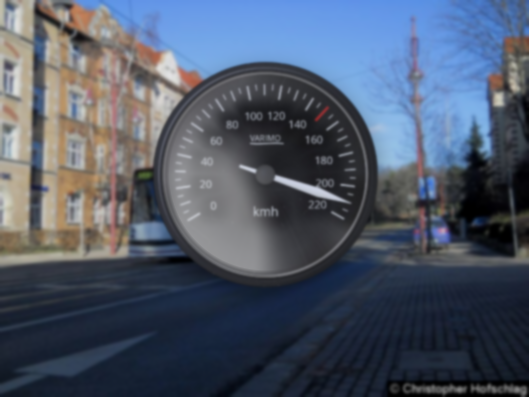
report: 210km/h
